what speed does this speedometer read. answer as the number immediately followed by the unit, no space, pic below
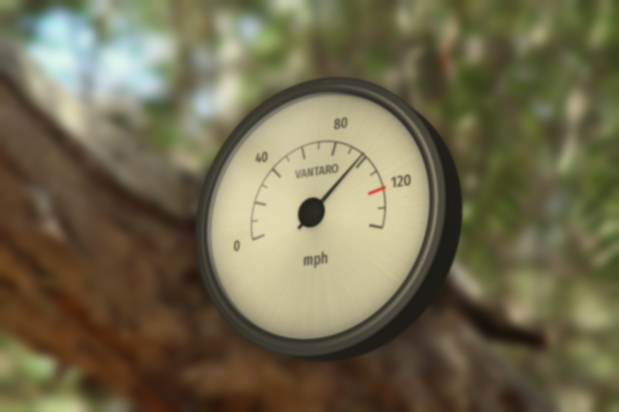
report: 100mph
